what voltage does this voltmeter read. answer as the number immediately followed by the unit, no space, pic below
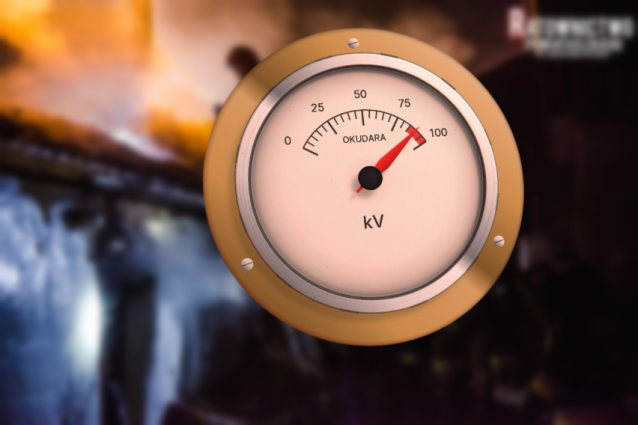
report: 90kV
